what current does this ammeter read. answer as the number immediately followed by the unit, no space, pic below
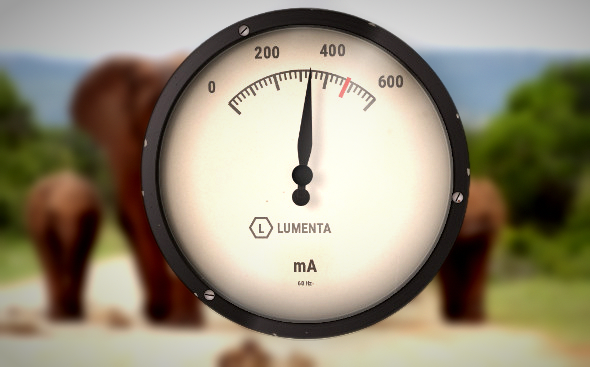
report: 340mA
